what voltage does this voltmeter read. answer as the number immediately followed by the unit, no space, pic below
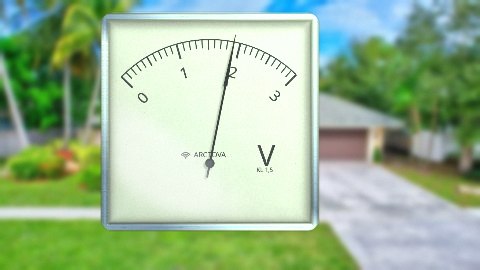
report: 1.9V
